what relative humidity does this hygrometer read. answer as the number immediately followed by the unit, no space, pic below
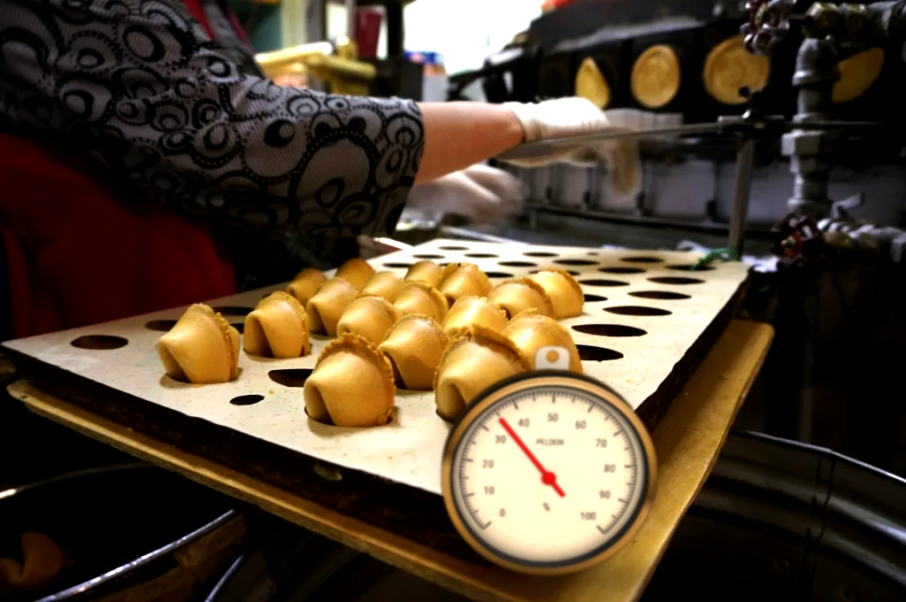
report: 35%
